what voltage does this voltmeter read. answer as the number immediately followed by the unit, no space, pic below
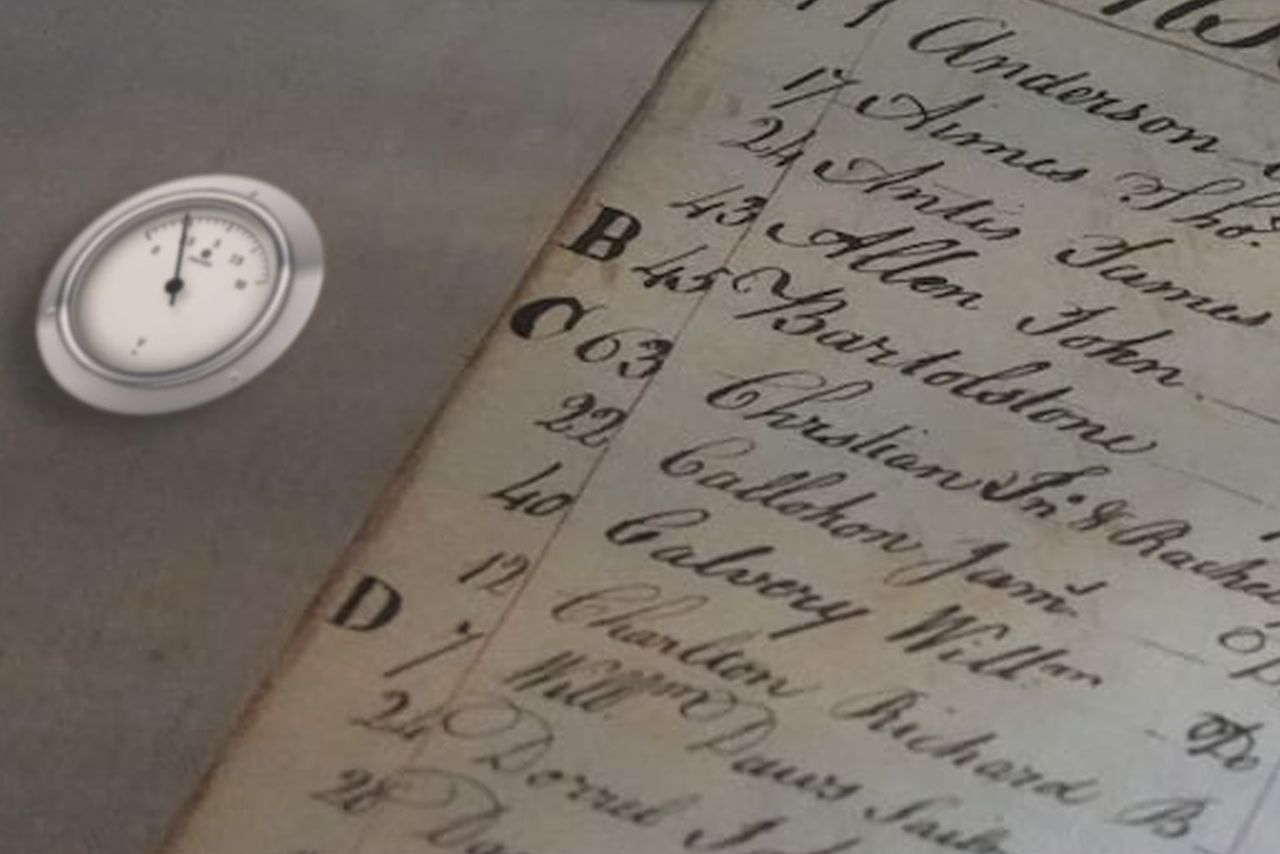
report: 2.5V
